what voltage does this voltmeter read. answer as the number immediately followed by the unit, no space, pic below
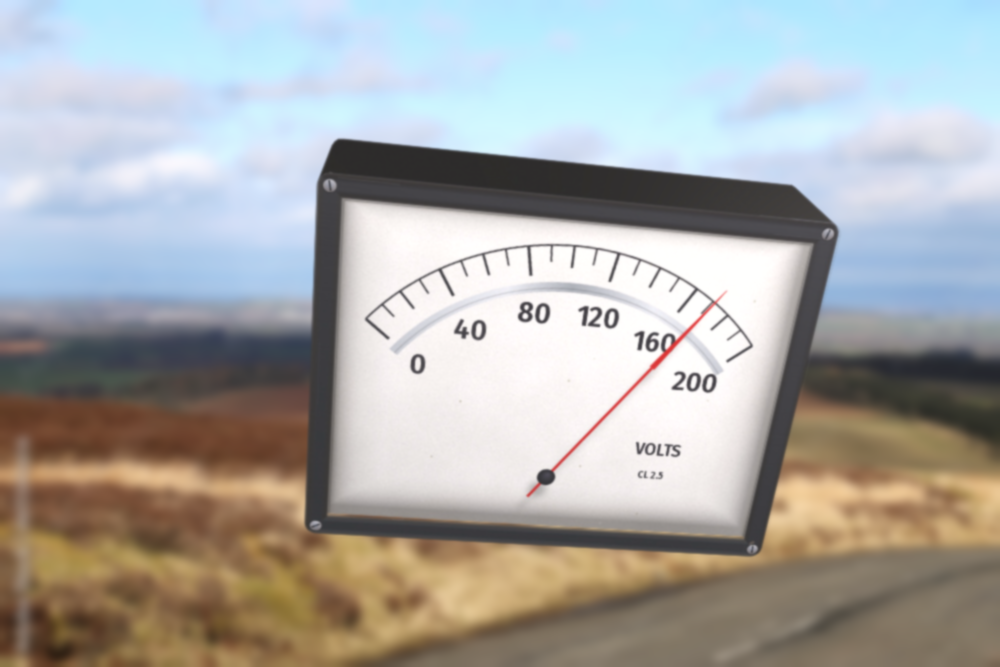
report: 170V
